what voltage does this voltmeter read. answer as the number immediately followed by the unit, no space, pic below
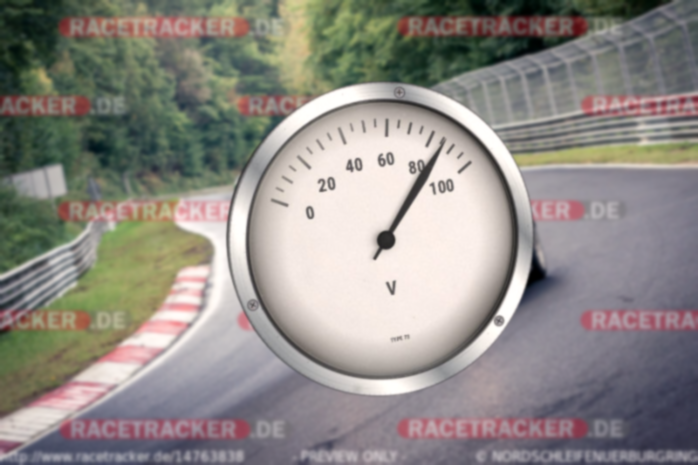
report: 85V
